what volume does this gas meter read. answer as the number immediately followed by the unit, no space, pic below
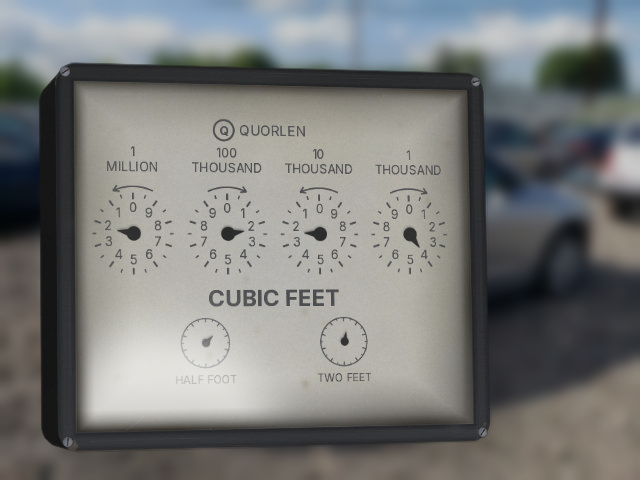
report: 222400ft³
